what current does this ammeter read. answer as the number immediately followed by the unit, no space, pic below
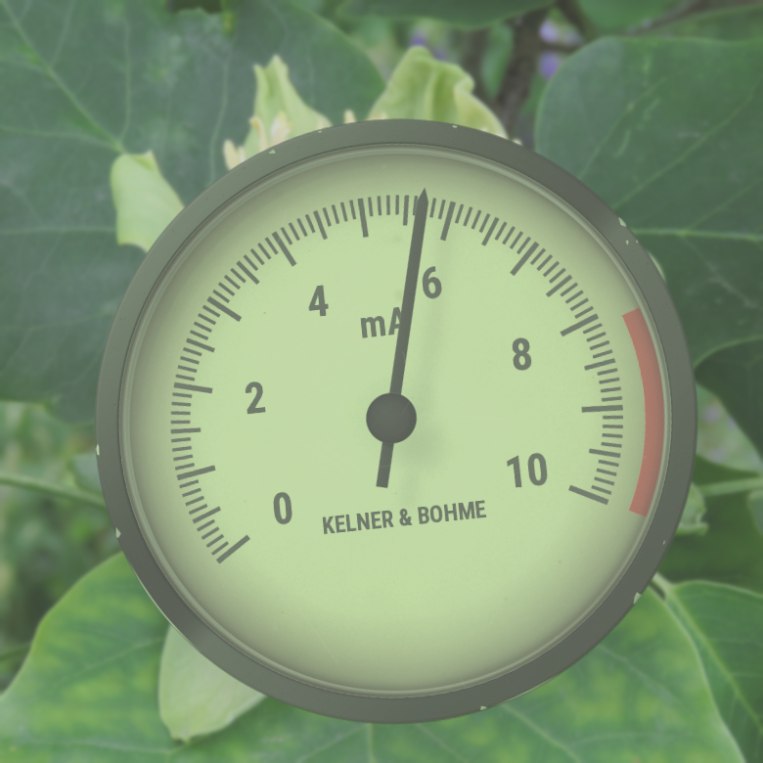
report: 5.7mA
